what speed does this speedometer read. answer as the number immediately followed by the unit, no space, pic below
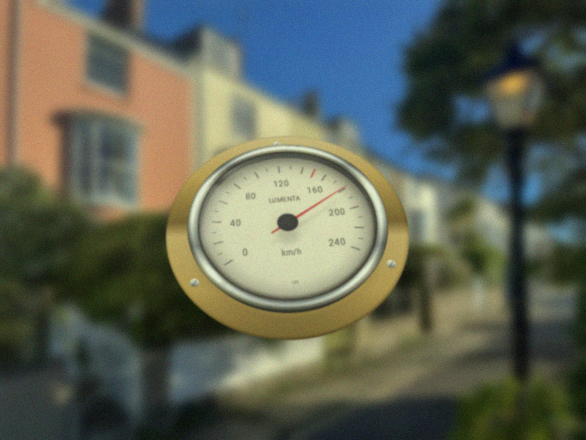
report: 180km/h
